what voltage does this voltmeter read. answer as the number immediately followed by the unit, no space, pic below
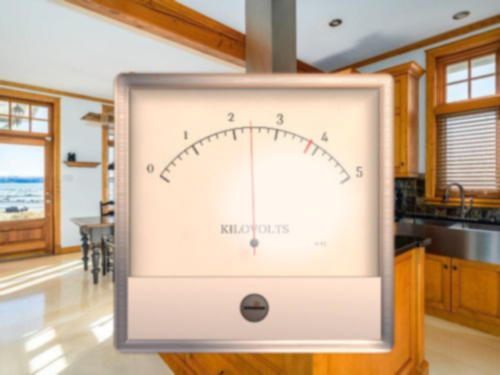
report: 2.4kV
